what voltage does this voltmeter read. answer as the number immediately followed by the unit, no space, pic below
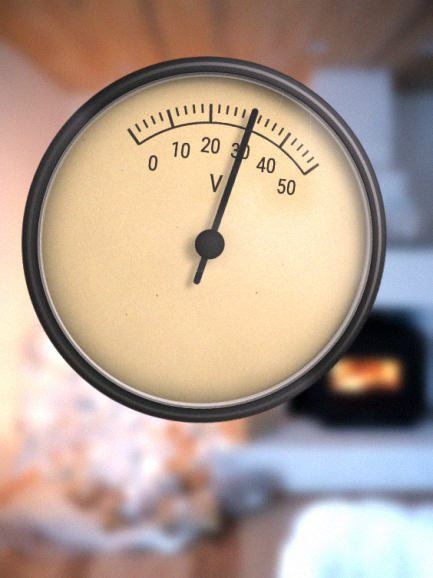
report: 30V
